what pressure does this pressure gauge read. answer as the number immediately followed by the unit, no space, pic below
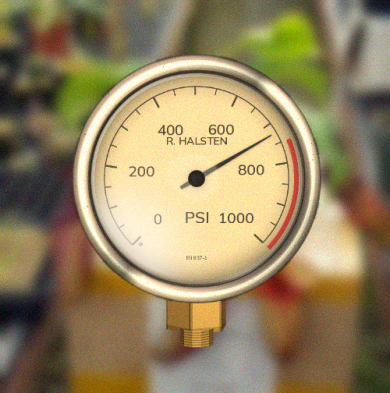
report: 725psi
